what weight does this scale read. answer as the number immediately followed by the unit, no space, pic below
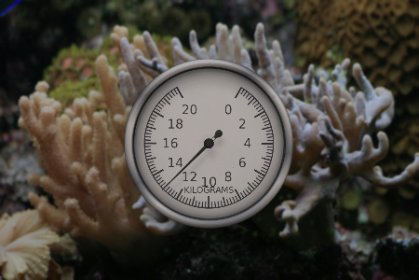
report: 13kg
